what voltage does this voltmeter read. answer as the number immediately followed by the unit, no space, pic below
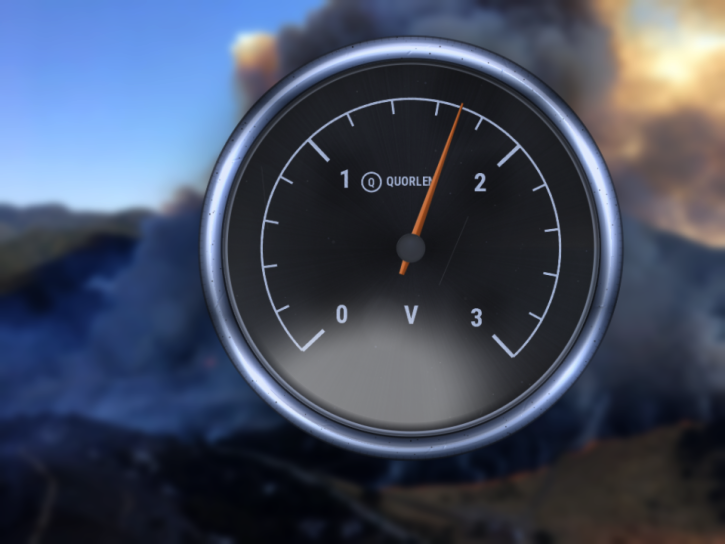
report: 1.7V
